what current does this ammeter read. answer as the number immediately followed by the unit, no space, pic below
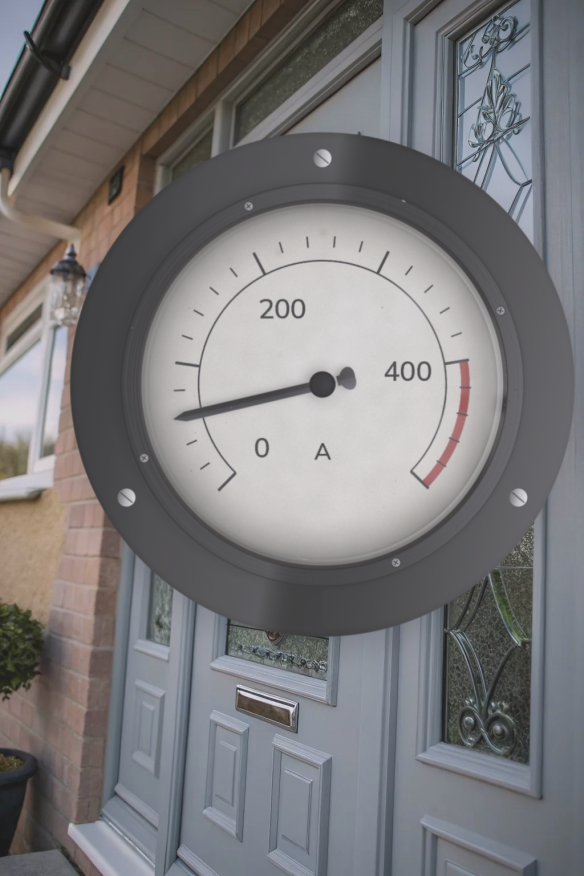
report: 60A
